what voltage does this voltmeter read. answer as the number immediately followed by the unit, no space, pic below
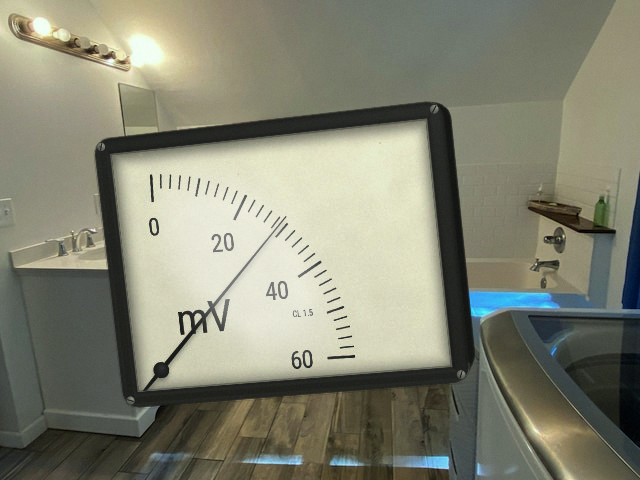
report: 29mV
